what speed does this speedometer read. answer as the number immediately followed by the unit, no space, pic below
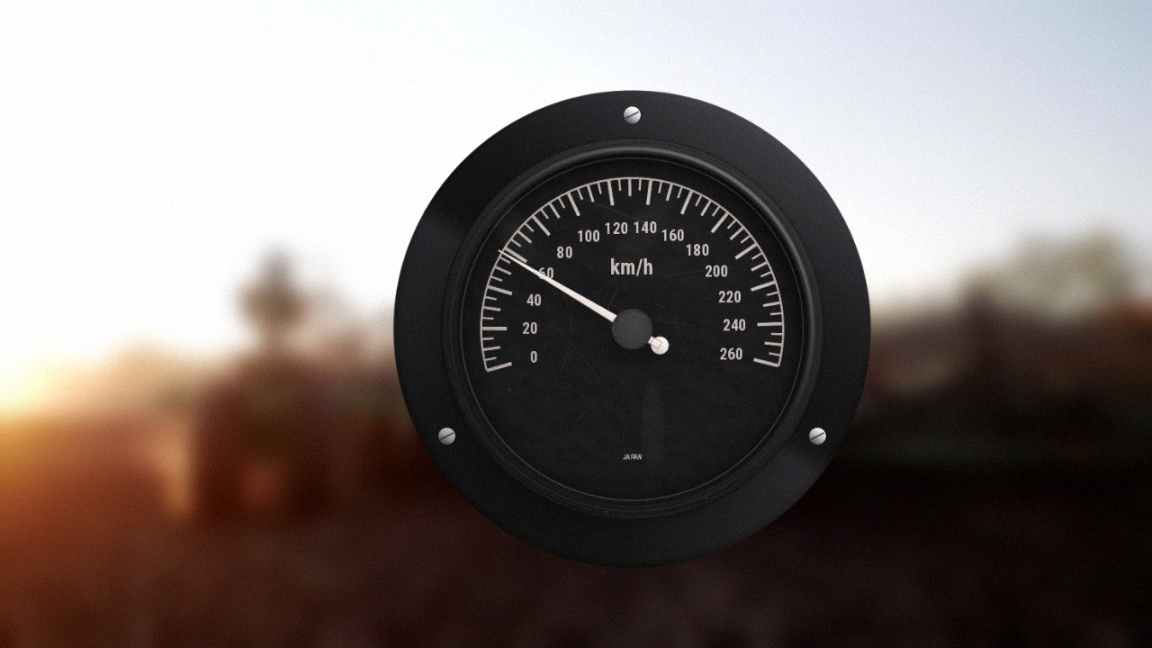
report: 57.5km/h
